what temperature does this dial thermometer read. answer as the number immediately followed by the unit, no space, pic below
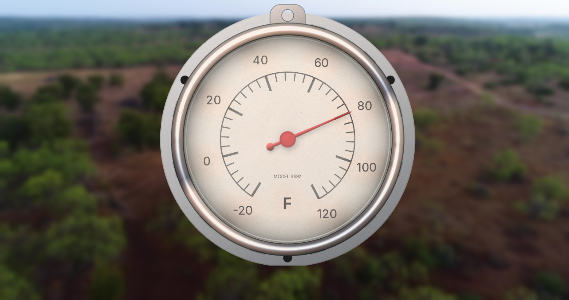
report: 80°F
